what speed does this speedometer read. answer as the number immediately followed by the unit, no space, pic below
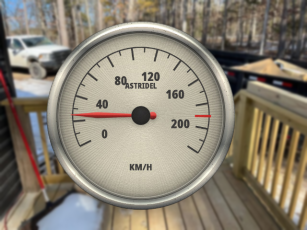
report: 25km/h
